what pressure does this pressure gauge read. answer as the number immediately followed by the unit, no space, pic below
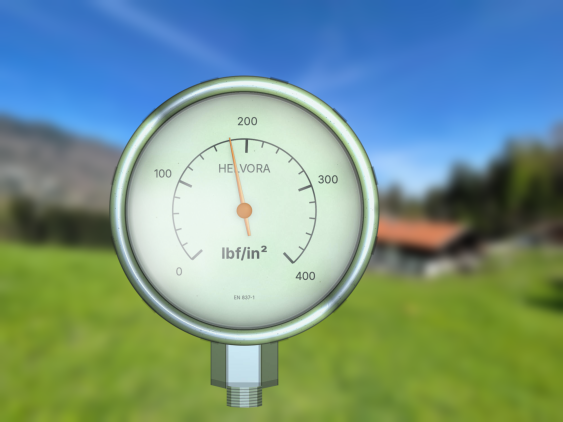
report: 180psi
